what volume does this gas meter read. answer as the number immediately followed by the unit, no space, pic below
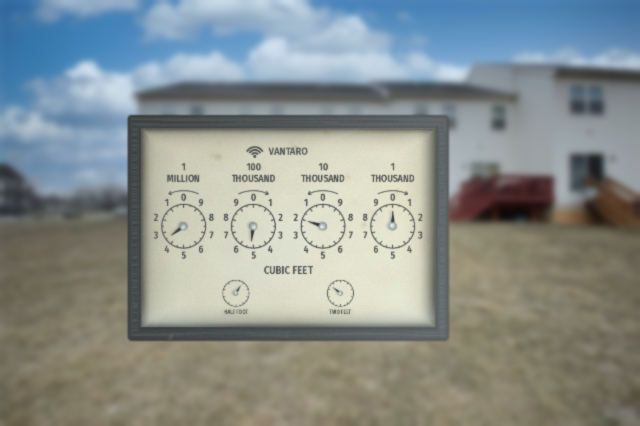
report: 352000ft³
